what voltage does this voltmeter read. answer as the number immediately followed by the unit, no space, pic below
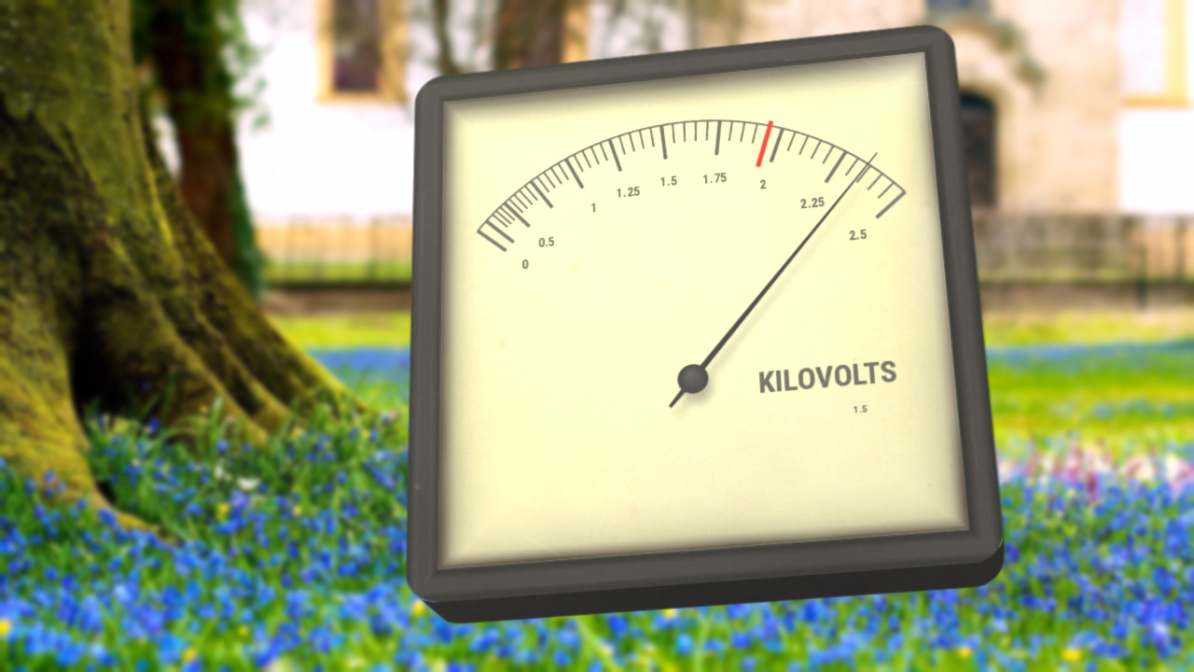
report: 2.35kV
